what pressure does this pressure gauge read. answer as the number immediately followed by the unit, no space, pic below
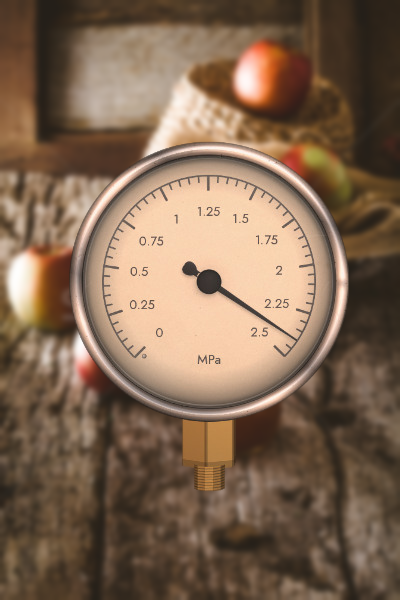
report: 2.4MPa
